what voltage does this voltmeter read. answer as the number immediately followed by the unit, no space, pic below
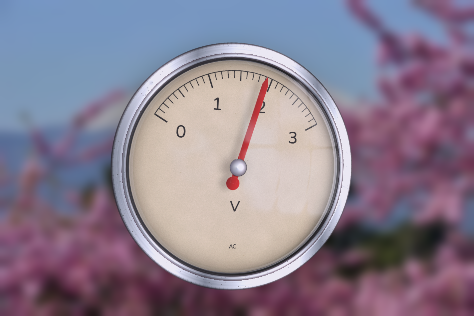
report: 1.9V
